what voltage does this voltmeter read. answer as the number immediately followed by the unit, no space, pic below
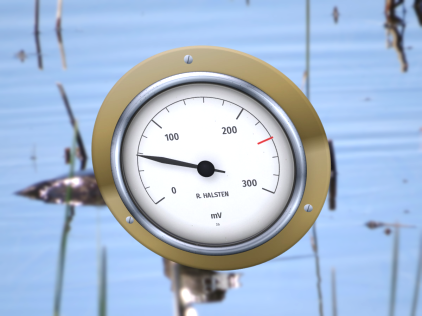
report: 60mV
